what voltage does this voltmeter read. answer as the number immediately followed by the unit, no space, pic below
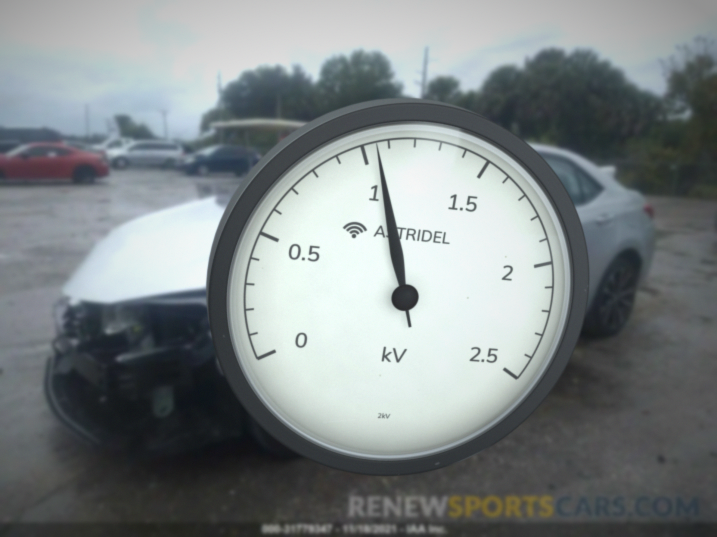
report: 1.05kV
